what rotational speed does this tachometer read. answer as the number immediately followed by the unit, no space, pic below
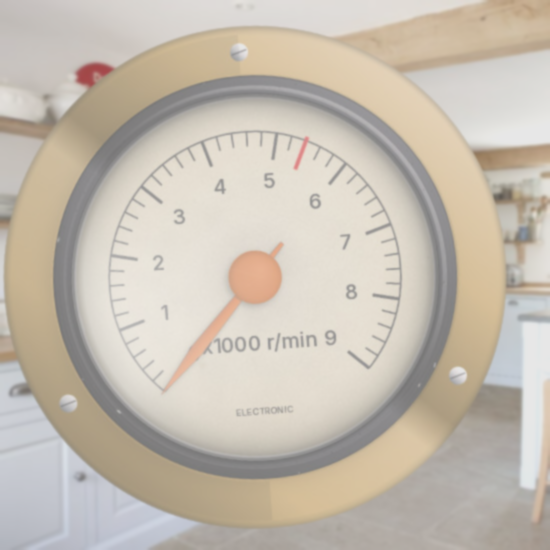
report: 0rpm
